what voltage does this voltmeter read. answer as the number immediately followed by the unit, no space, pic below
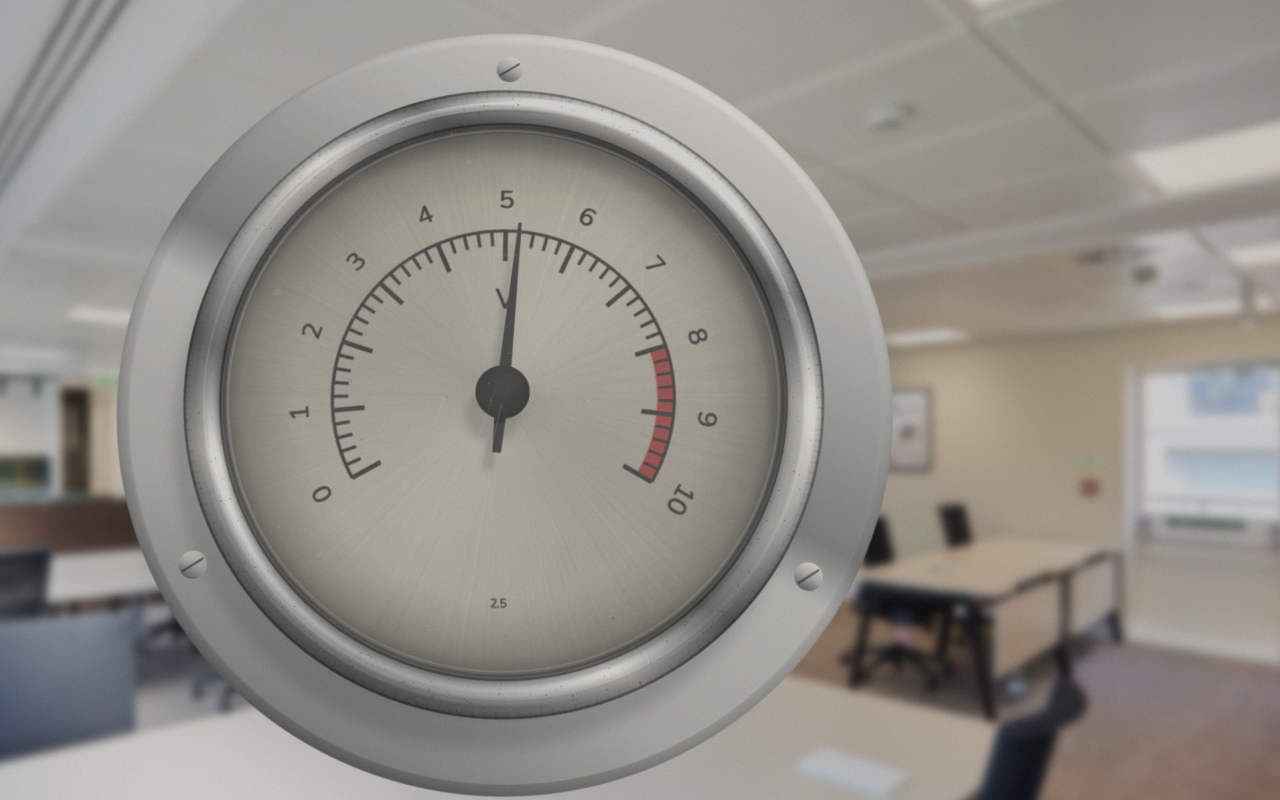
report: 5.2V
